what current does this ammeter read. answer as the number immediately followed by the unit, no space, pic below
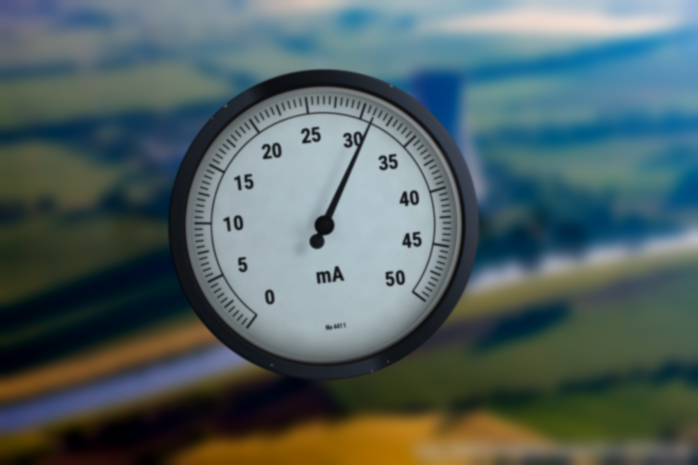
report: 31mA
